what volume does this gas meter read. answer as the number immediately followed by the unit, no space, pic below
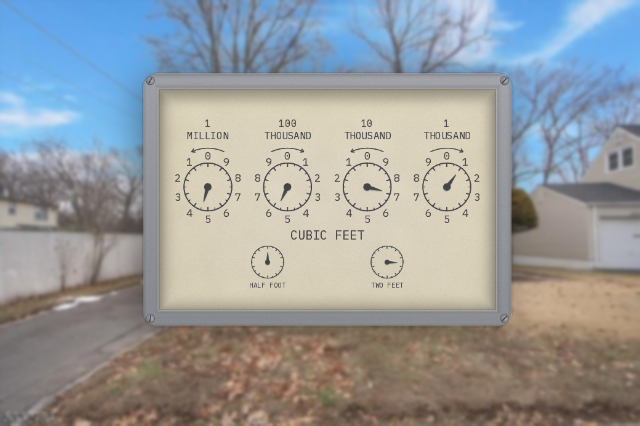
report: 457100ft³
